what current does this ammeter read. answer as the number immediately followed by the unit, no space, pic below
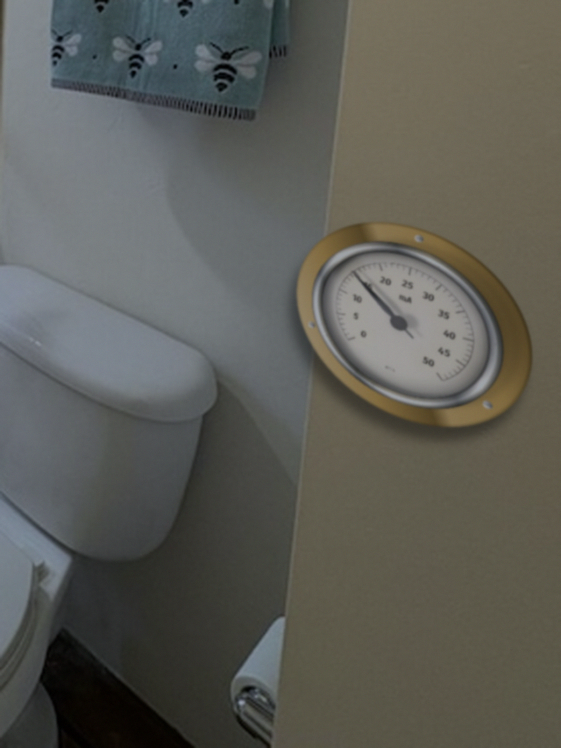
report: 15mA
